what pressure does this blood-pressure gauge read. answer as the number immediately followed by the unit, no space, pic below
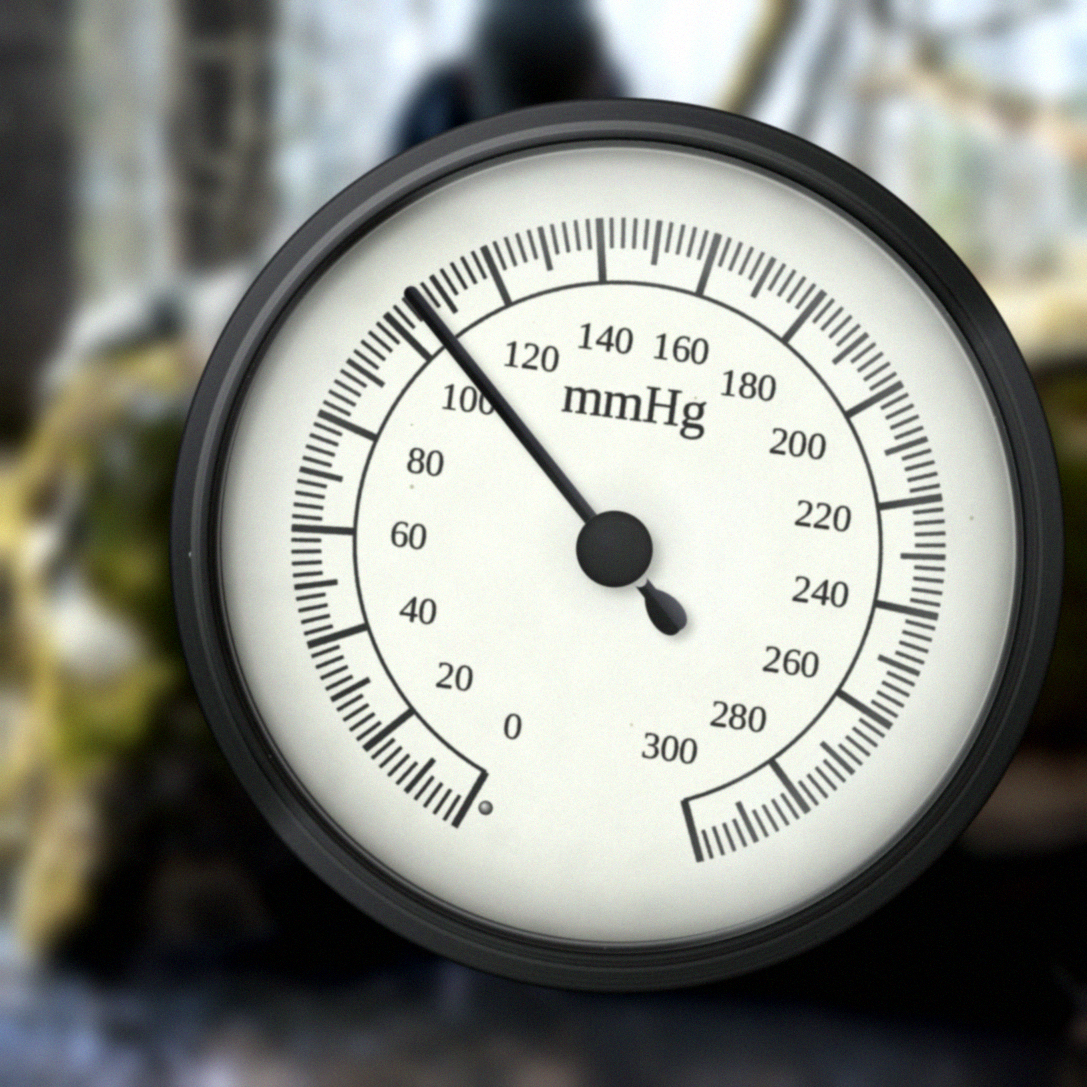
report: 106mmHg
